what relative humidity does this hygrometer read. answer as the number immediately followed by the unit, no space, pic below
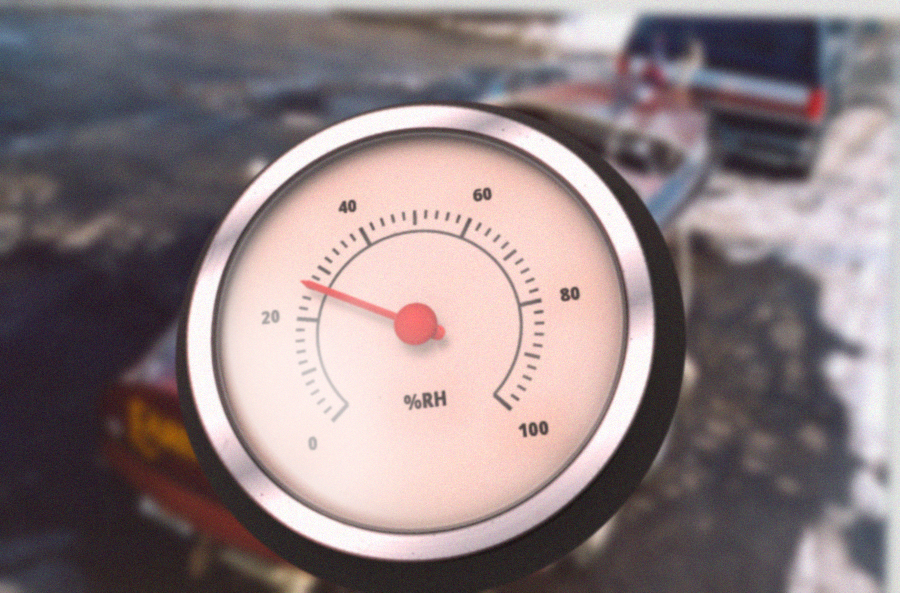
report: 26%
